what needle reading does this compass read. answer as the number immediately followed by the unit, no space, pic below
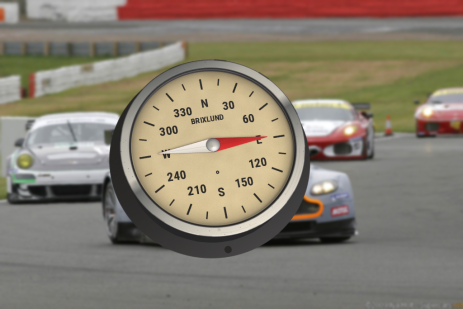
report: 90°
